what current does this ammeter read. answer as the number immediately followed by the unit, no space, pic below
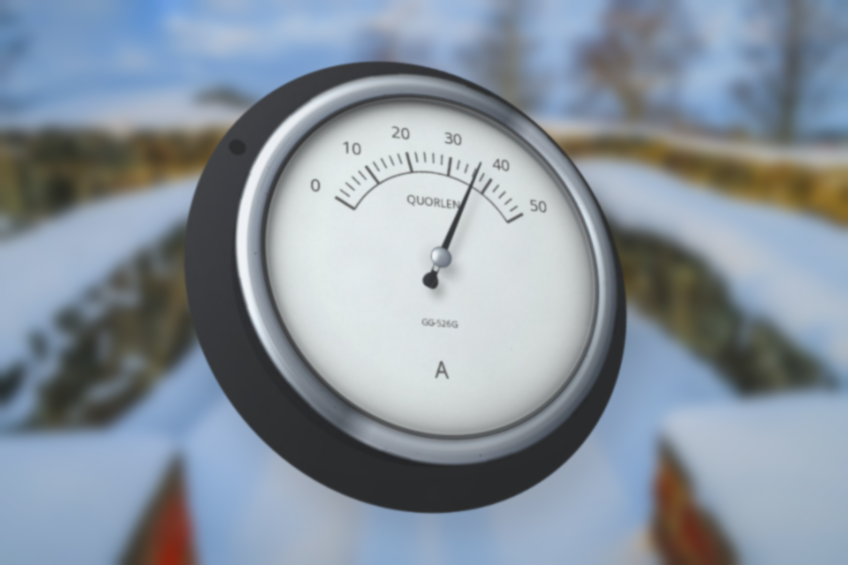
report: 36A
